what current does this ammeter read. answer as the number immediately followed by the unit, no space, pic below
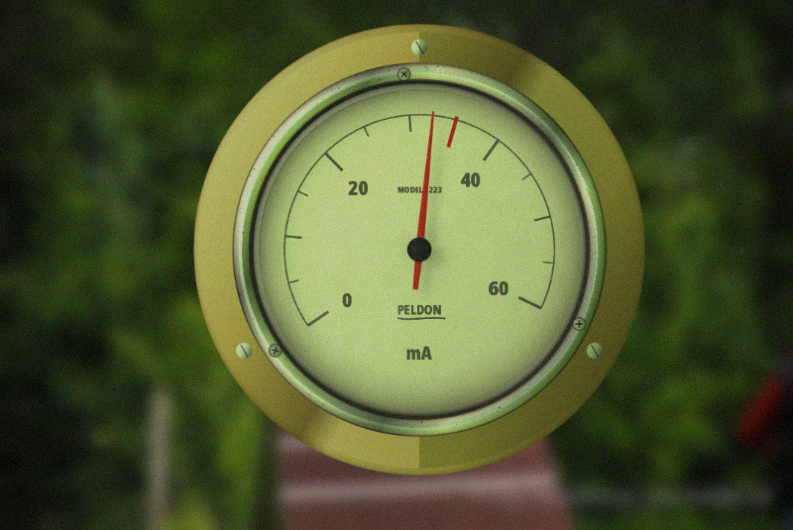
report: 32.5mA
